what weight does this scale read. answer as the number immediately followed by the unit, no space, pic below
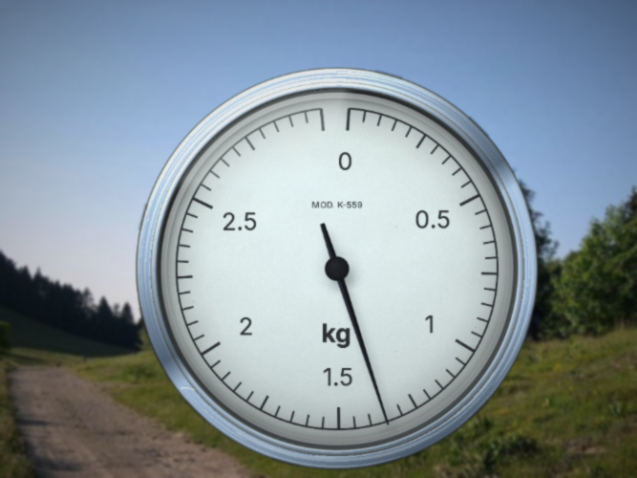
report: 1.35kg
